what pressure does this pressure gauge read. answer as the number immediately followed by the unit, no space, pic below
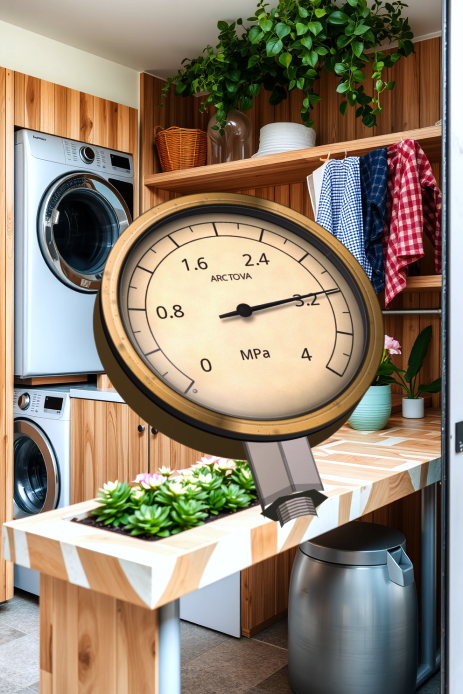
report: 3.2MPa
